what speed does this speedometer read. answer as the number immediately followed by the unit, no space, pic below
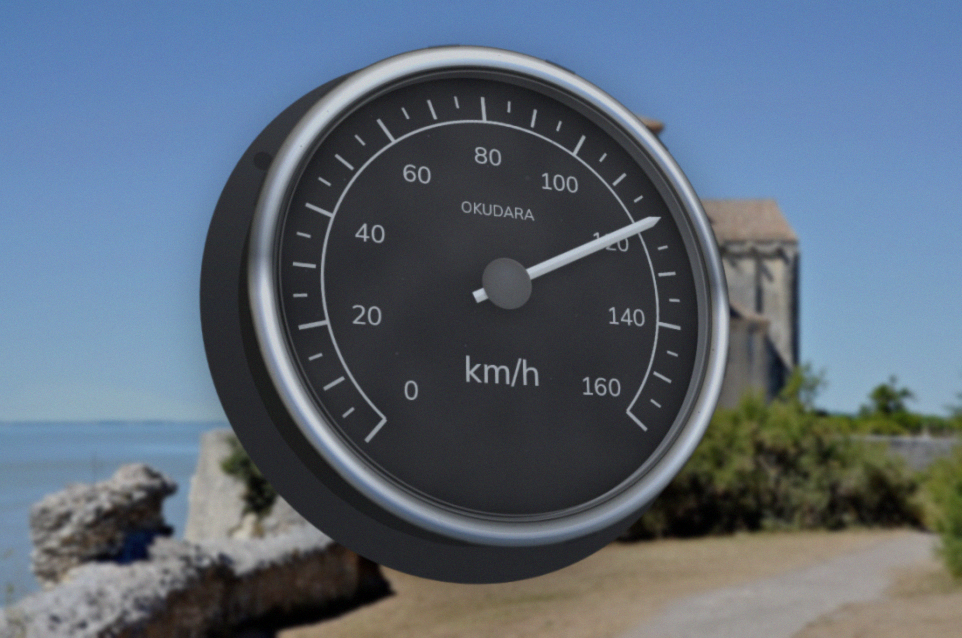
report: 120km/h
